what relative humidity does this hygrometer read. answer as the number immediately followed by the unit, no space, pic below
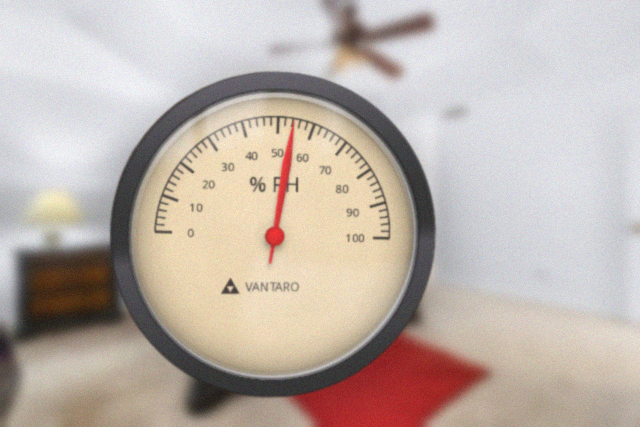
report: 54%
